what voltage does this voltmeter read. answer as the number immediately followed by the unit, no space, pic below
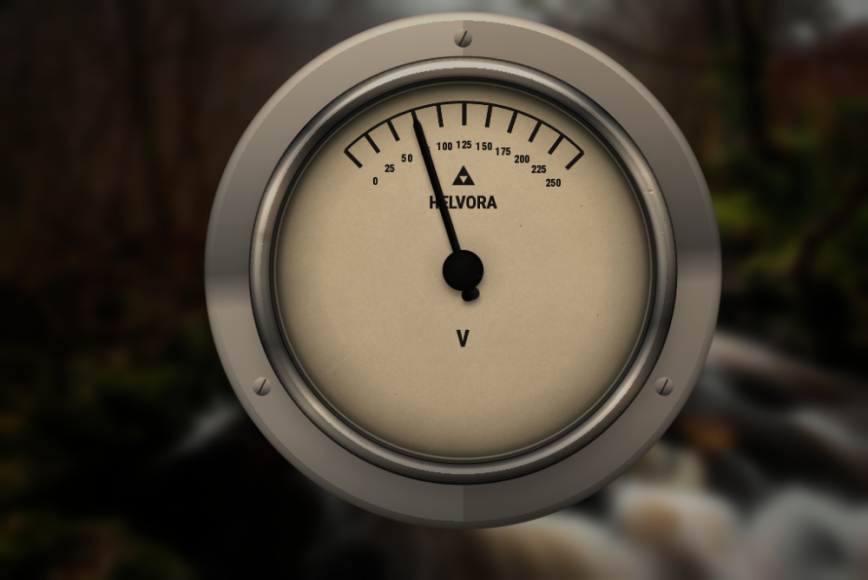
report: 75V
